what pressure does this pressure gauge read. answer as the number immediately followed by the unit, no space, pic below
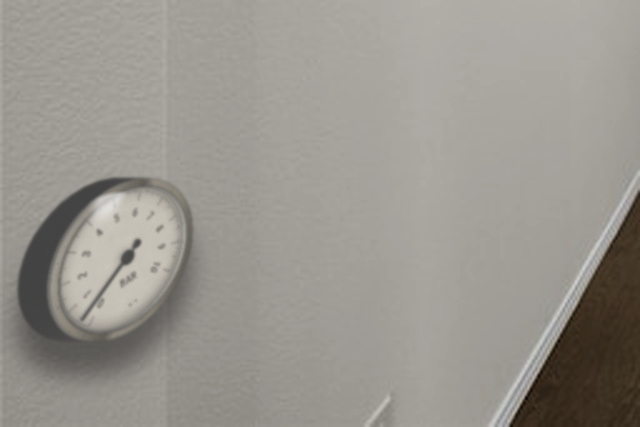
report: 0.5bar
